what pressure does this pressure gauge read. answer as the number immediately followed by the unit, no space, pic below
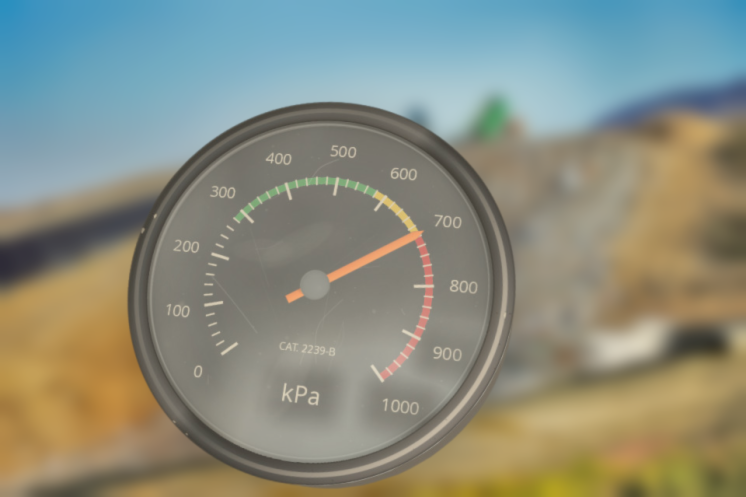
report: 700kPa
